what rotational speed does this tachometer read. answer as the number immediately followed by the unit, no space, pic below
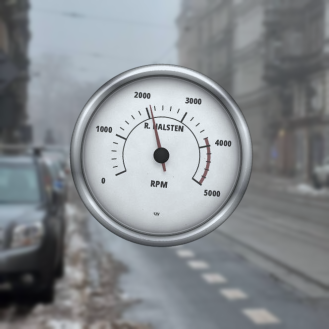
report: 2100rpm
